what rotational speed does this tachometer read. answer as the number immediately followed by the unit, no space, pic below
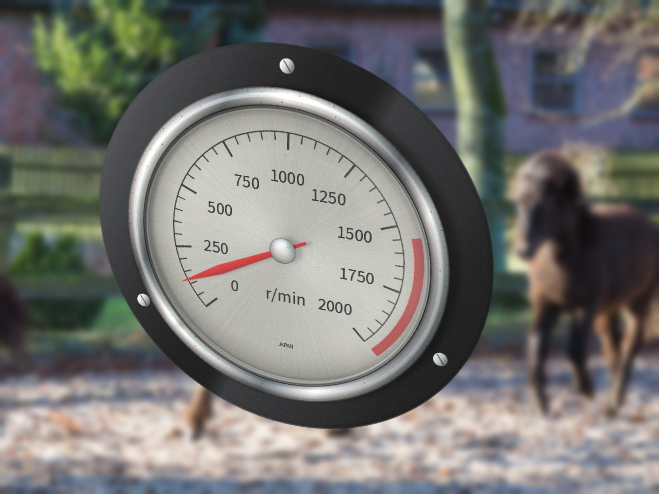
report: 125rpm
